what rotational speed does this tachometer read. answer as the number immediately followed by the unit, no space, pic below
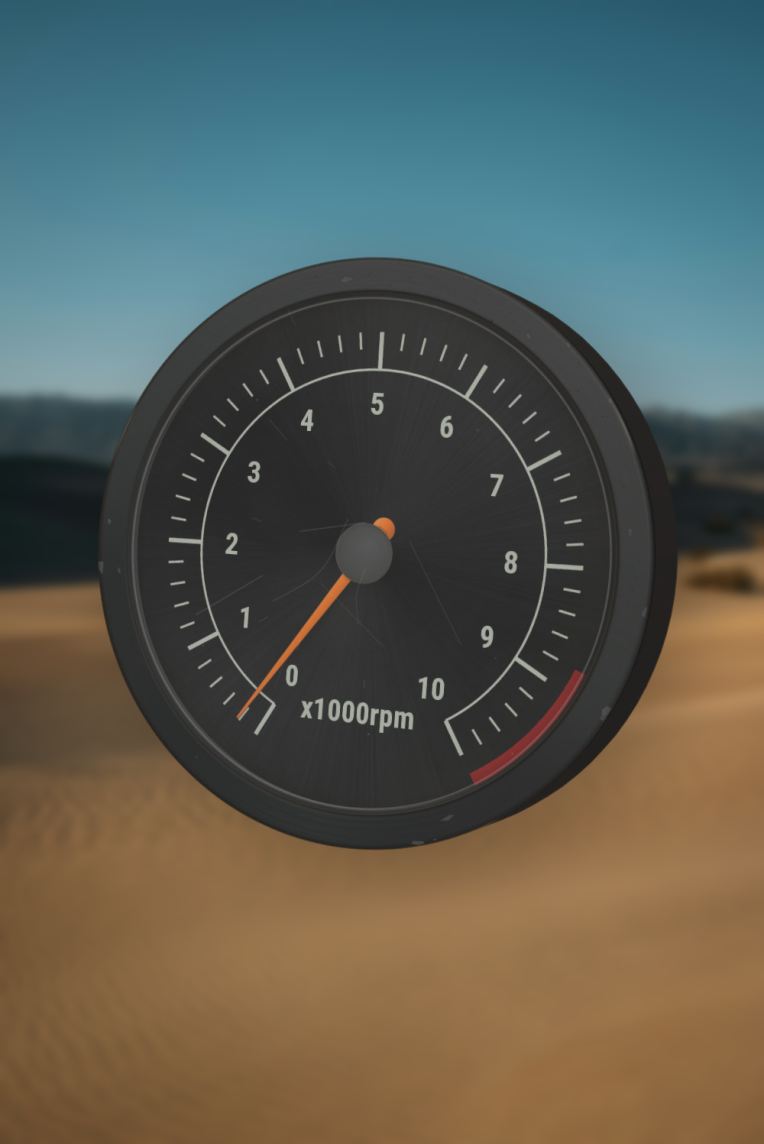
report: 200rpm
